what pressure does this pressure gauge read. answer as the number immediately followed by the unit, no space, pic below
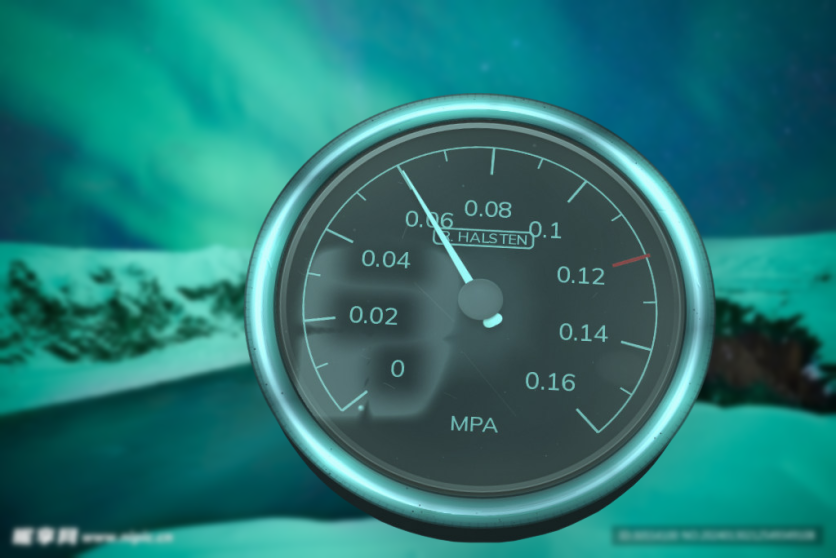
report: 0.06MPa
